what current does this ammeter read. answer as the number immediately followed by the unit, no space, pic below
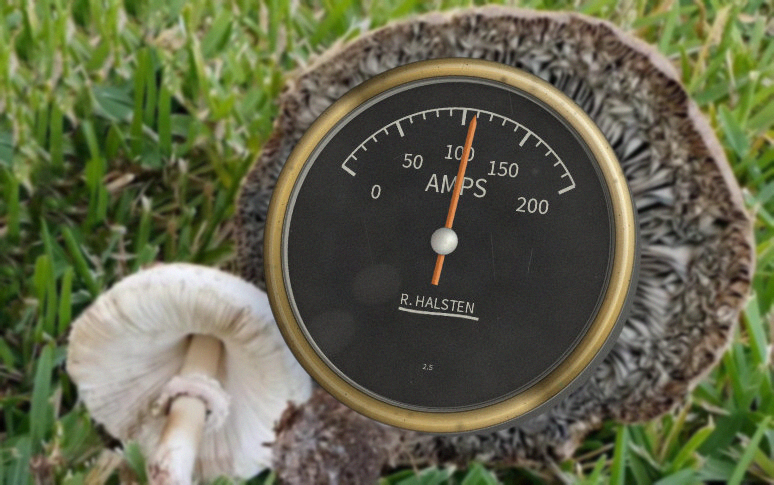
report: 110A
